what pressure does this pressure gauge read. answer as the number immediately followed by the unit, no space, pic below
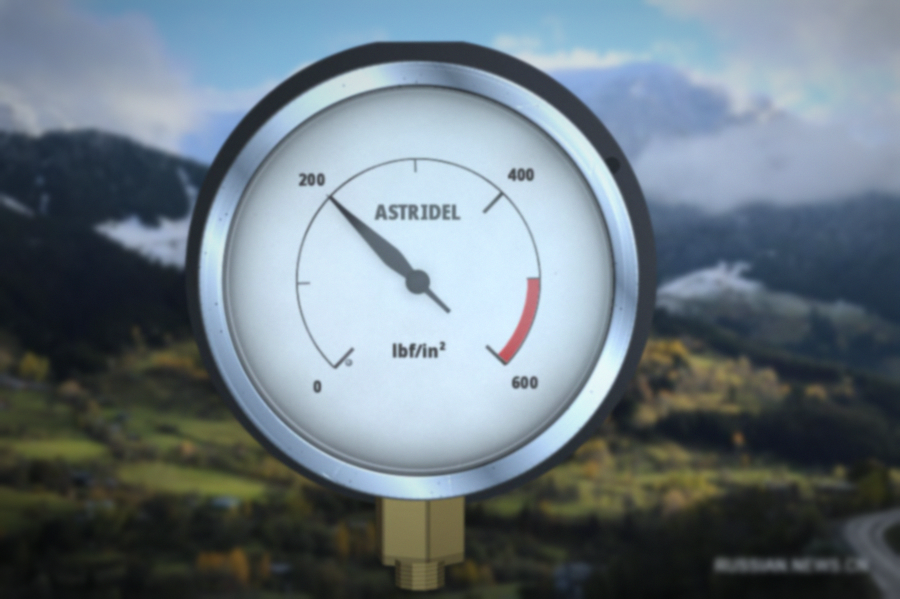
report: 200psi
